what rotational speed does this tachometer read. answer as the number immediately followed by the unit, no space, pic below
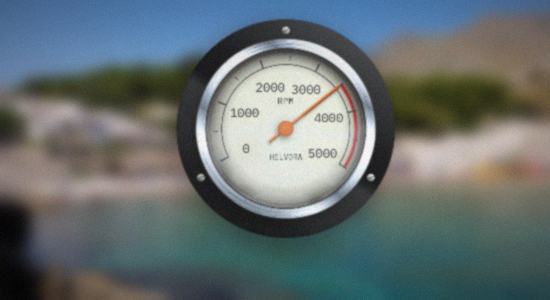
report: 3500rpm
